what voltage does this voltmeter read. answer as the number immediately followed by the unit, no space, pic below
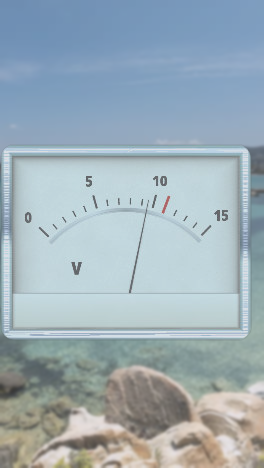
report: 9.5V
